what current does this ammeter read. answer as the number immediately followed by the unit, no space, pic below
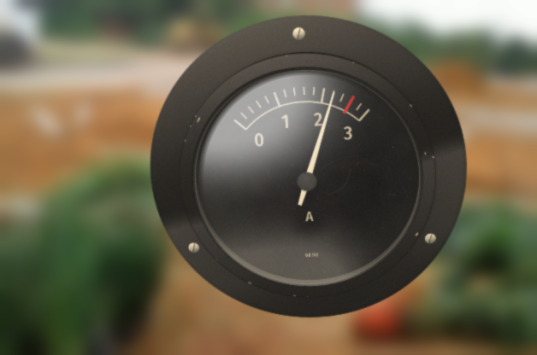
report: 2.2A
